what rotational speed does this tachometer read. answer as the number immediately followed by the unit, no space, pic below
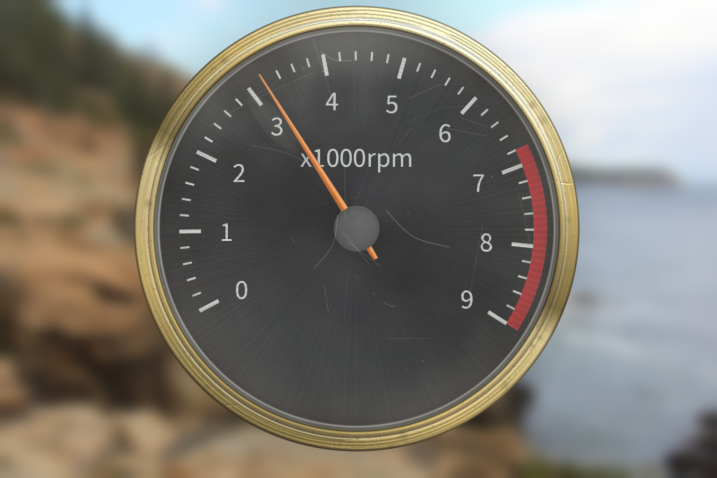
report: 3200rpm
